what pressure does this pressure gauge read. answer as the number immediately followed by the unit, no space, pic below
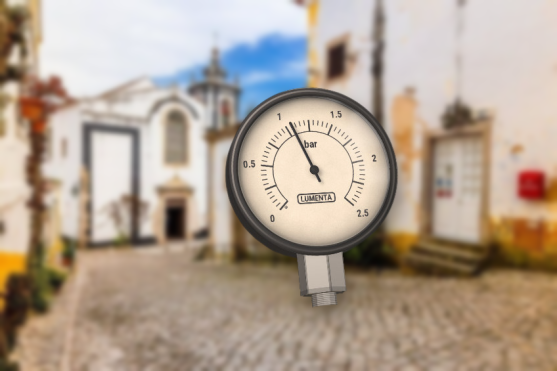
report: 1.05bar
